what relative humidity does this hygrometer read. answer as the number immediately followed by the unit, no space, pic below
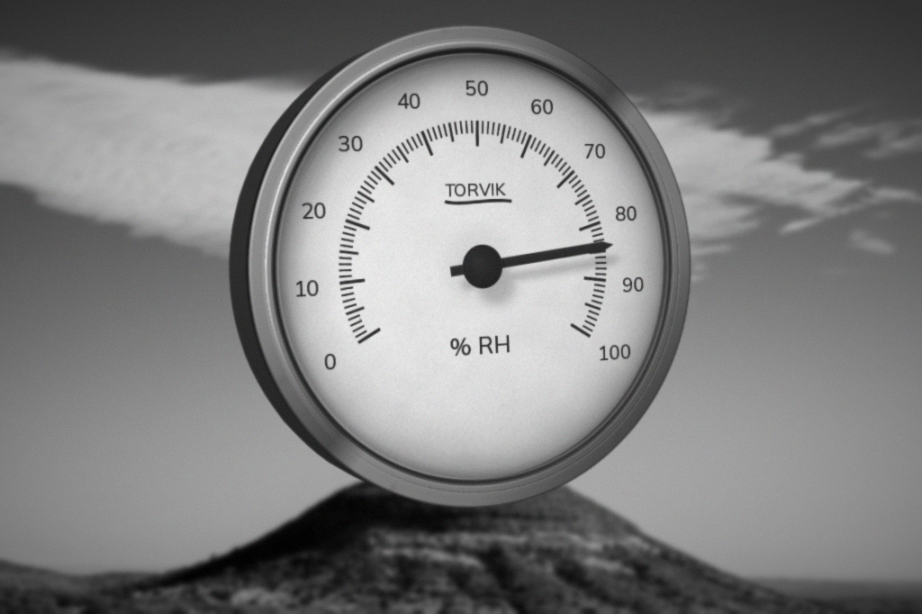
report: 84%
